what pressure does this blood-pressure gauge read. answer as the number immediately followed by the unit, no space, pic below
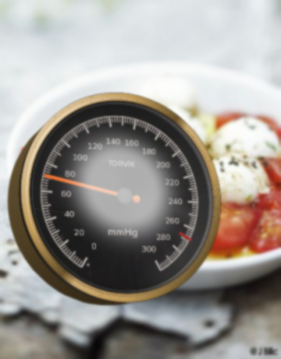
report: 70mmHg
